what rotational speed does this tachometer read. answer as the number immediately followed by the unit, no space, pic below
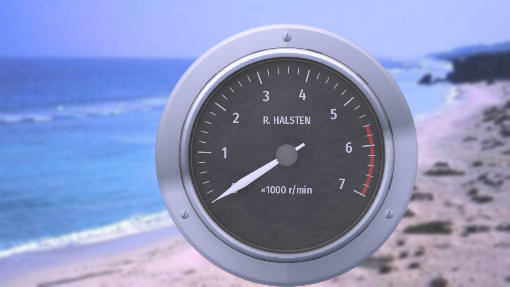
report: 0rpm
